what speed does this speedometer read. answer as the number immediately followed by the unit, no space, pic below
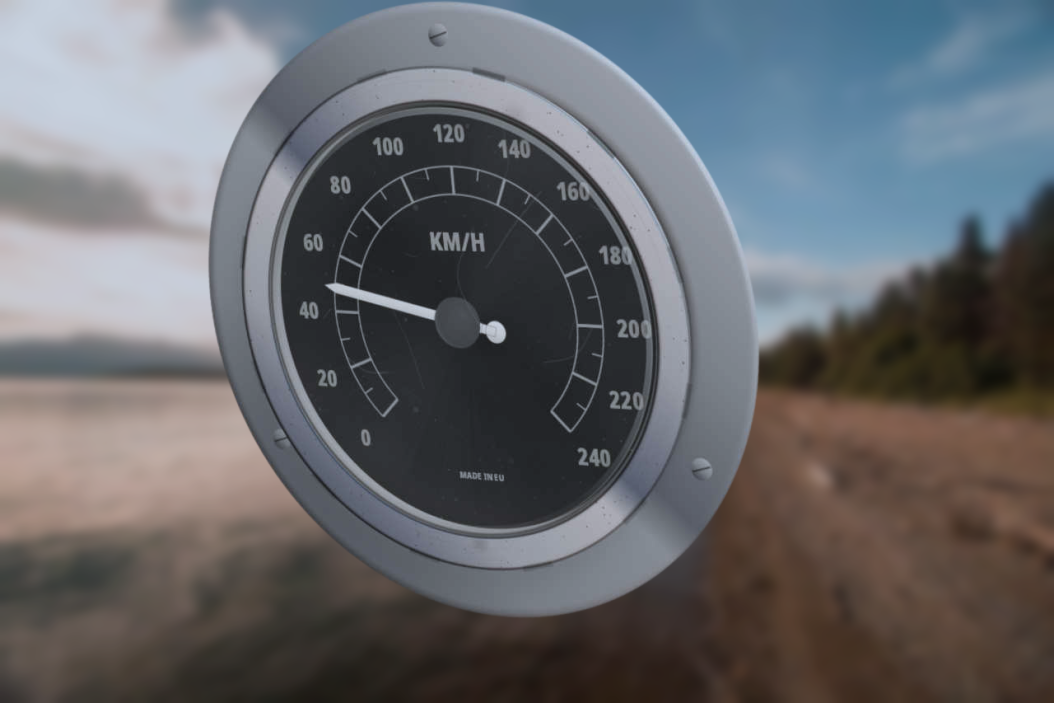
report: 50km/h
